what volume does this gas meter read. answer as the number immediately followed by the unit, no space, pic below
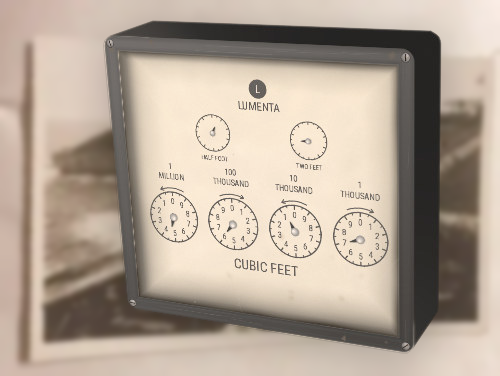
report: 460700ft³
